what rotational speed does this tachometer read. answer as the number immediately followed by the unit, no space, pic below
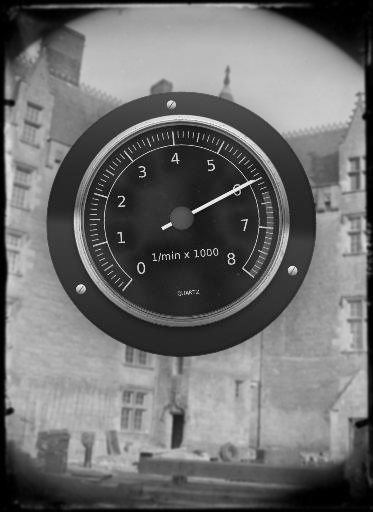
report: 6000rpm
